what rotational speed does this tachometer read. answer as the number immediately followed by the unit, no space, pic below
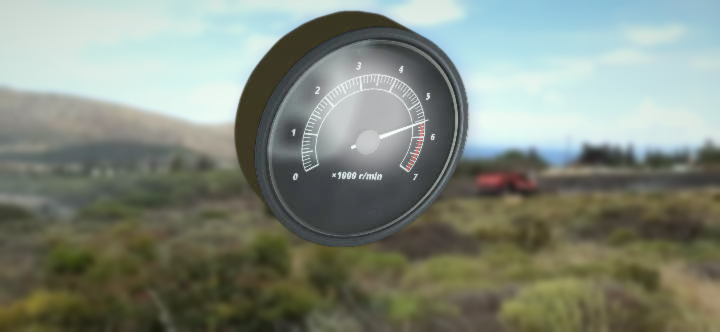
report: 5500rpm
